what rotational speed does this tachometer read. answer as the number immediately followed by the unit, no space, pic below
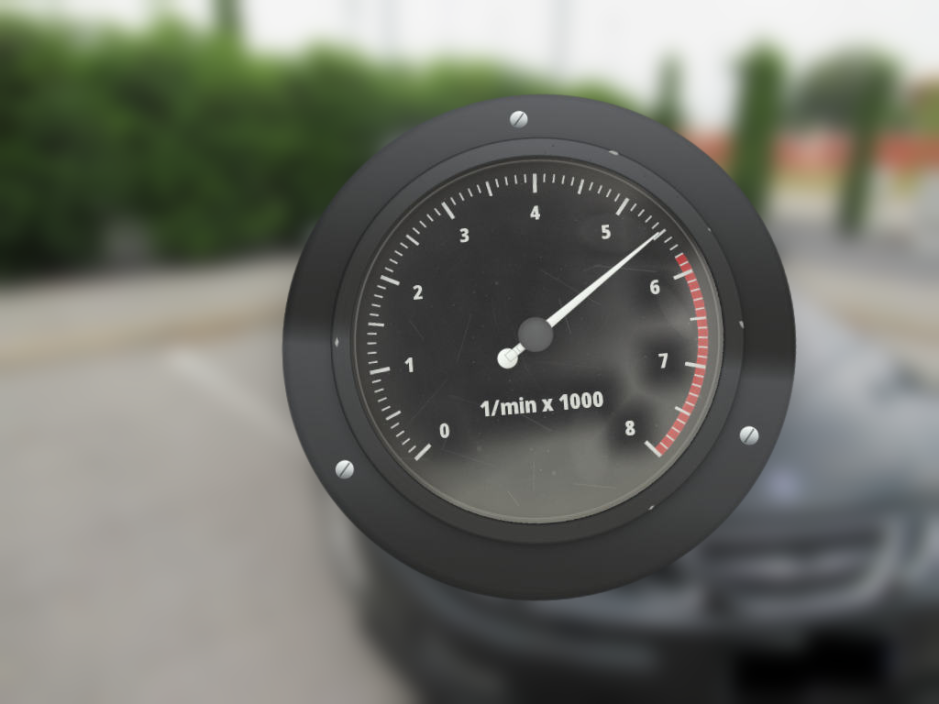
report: 5500rpm
